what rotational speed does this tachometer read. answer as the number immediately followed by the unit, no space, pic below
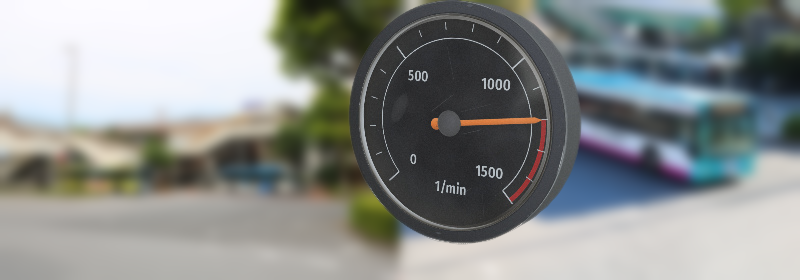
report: 1200rpm
